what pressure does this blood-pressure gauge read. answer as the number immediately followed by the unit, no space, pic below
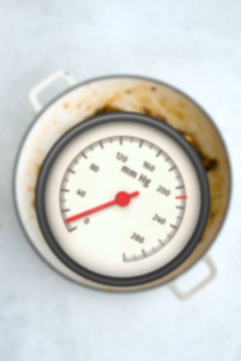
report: 10mmHg
